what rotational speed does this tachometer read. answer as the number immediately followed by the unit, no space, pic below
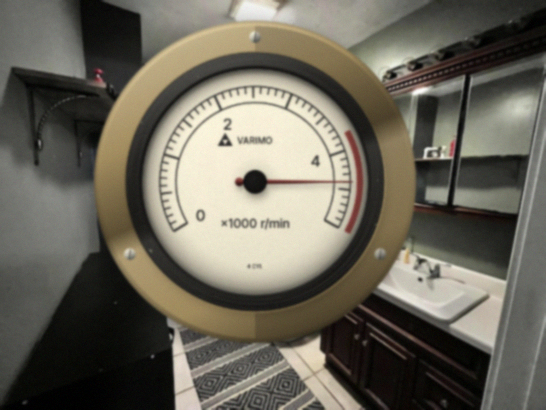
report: 4400rpm
